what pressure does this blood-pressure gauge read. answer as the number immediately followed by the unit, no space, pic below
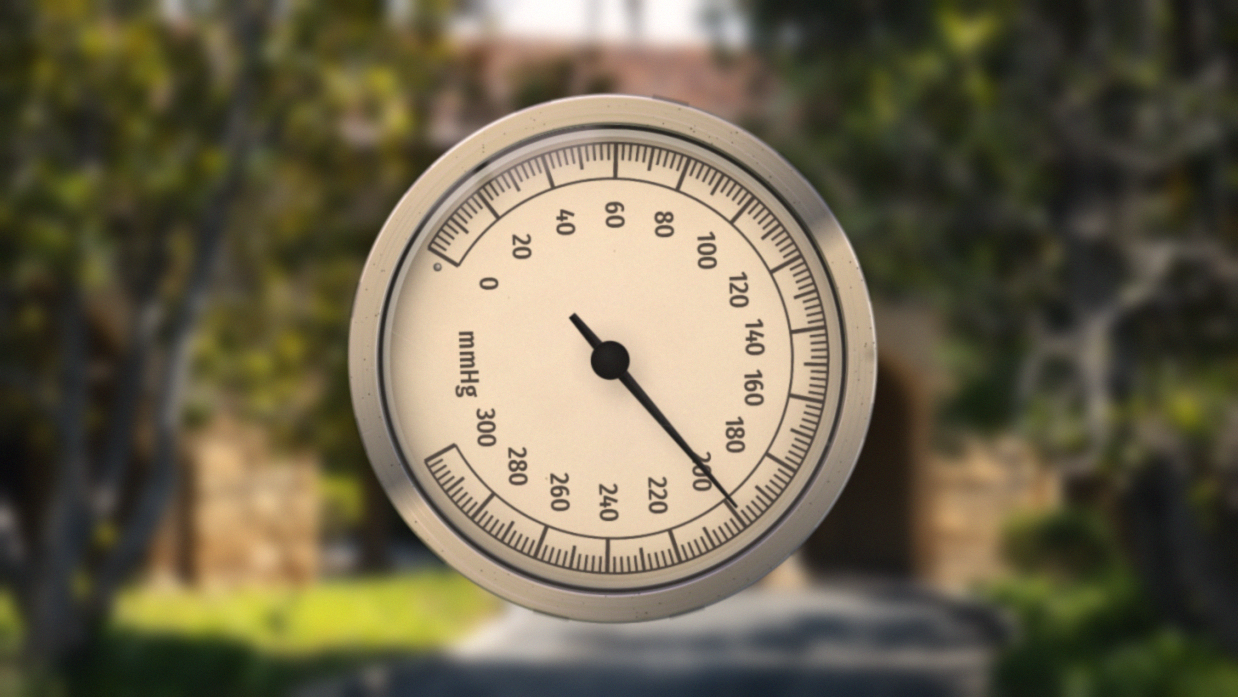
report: 198mmHg
